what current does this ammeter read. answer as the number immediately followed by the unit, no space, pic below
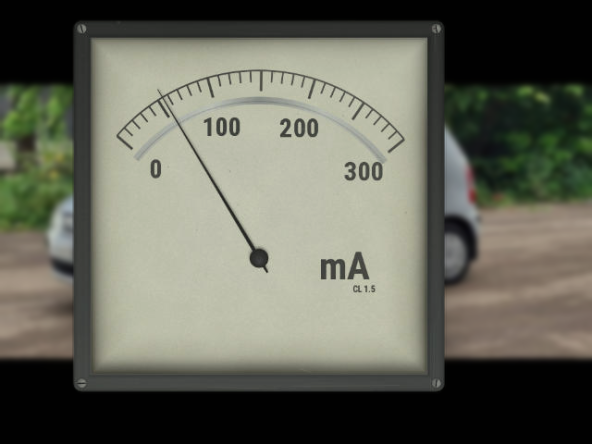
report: 55mA
